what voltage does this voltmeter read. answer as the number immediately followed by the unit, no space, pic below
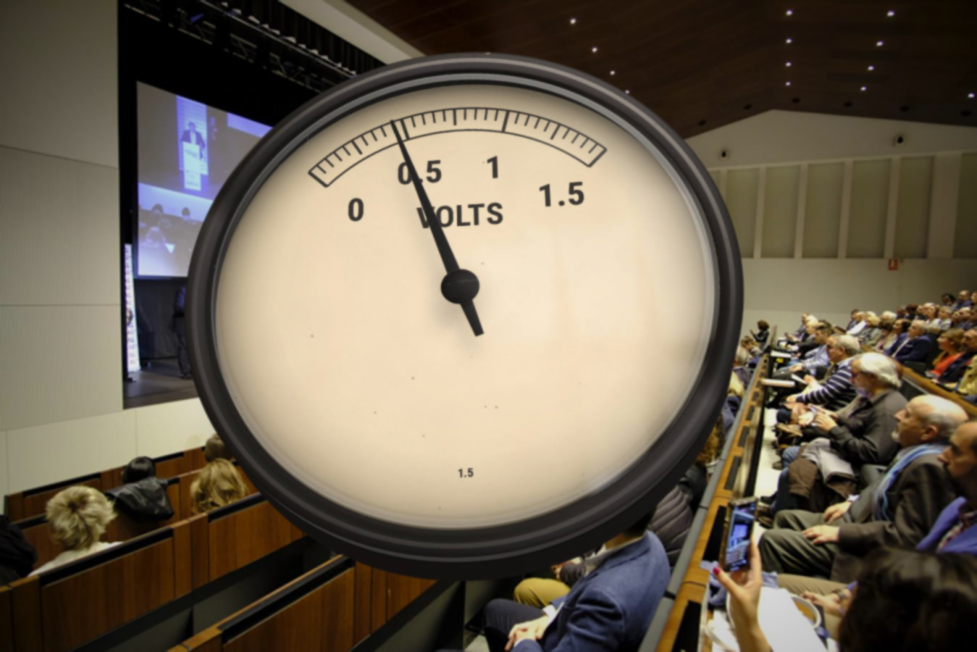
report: 0.45V
